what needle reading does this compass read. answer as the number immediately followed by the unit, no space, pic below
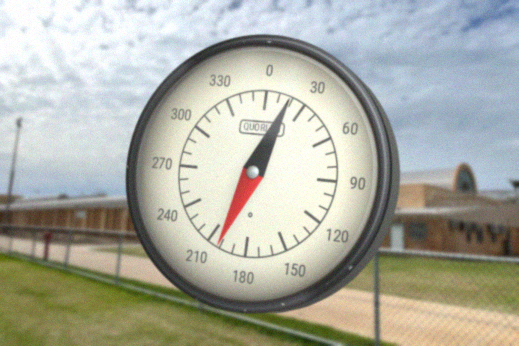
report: 200°
